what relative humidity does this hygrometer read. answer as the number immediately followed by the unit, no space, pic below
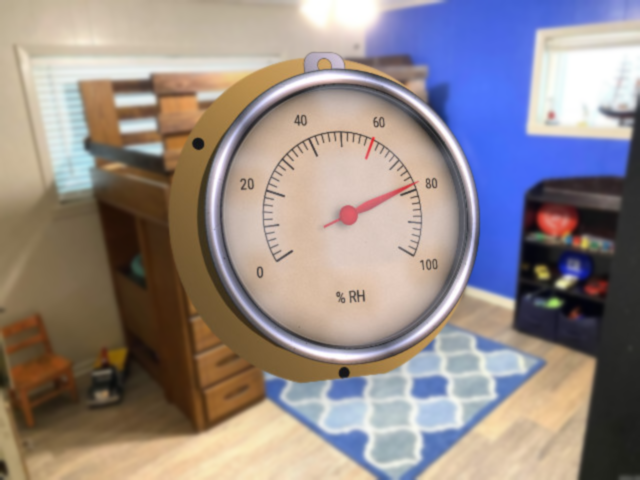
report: 78%
